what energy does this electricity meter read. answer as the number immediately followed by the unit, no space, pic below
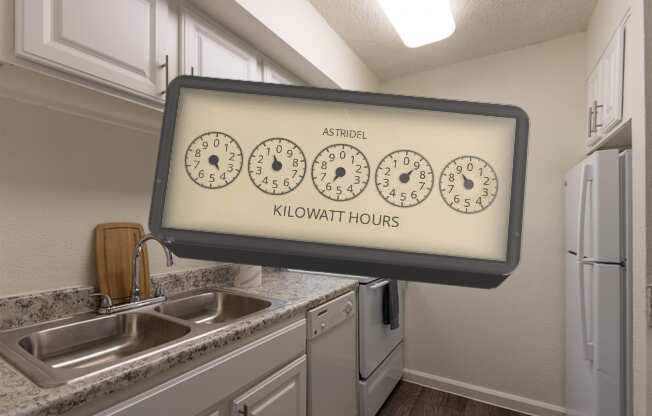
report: 40589kWh
